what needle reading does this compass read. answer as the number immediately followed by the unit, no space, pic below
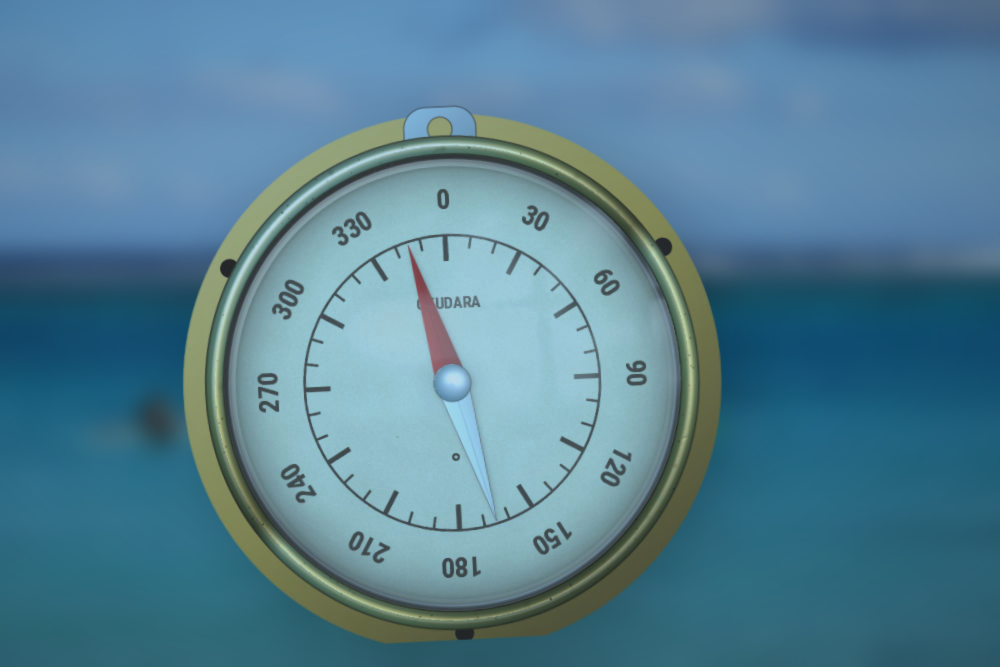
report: 345°
